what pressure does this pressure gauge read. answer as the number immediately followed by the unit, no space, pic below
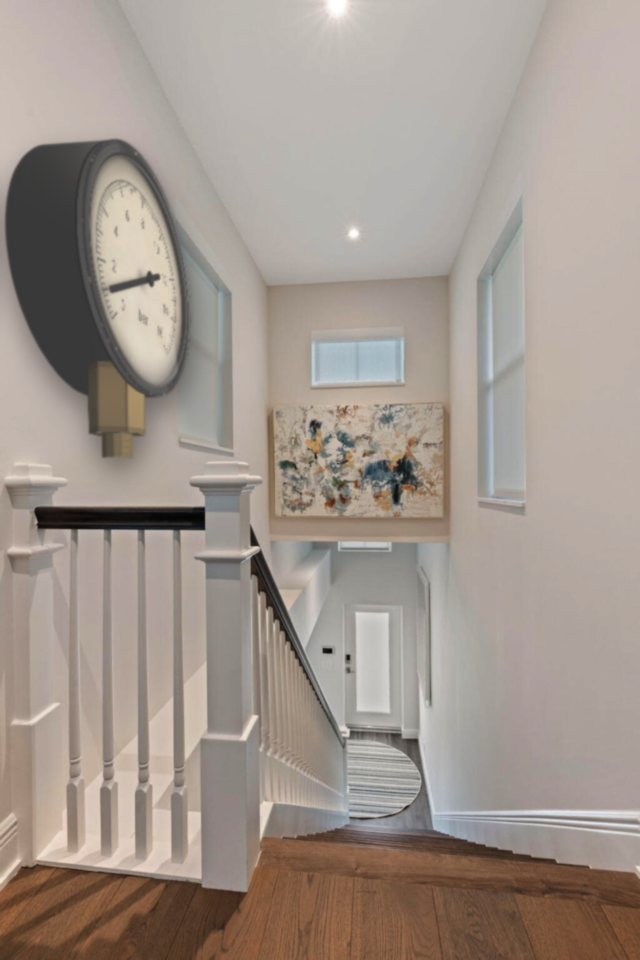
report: 1bar
